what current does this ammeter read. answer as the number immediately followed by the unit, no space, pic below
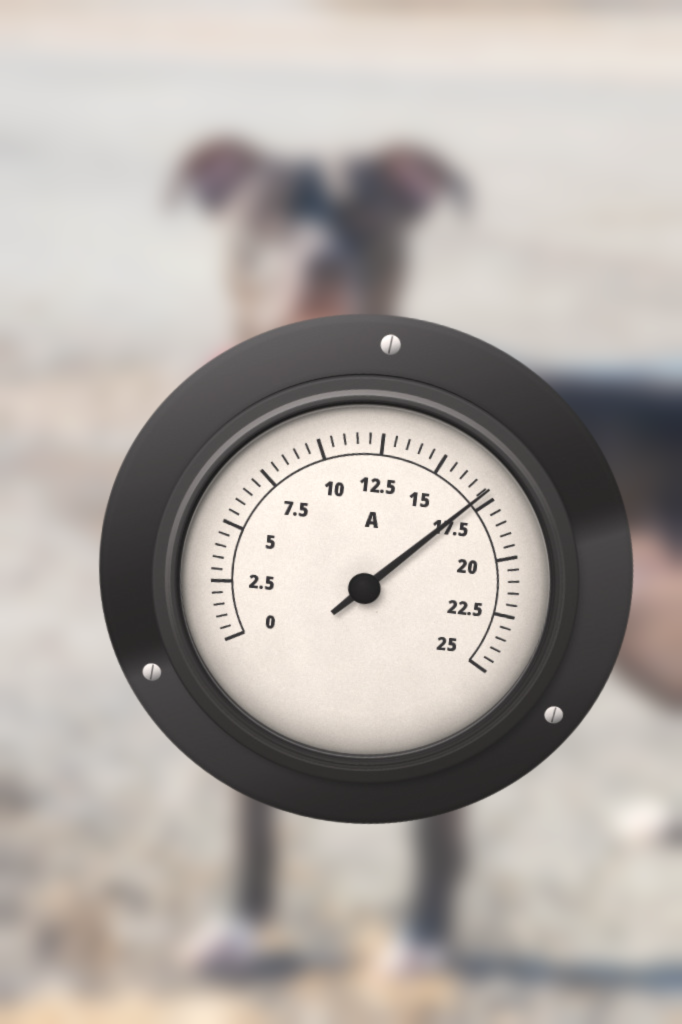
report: 17A
